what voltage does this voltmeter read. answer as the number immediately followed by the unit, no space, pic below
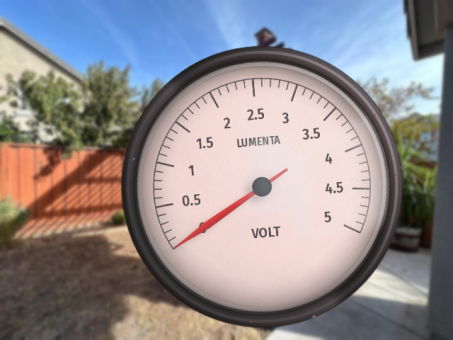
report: 0V
